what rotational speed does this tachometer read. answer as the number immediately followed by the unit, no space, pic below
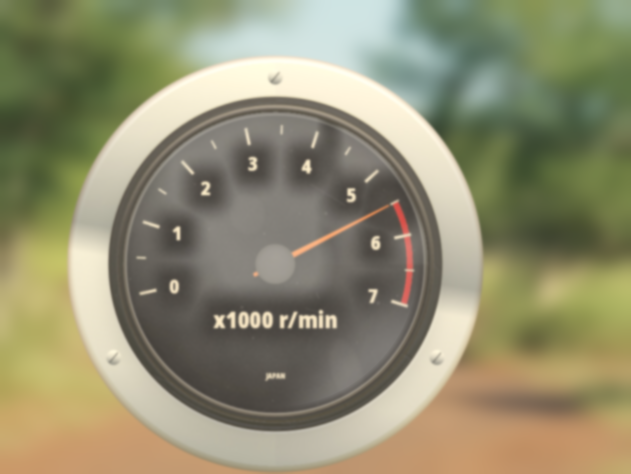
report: 5500rpm
